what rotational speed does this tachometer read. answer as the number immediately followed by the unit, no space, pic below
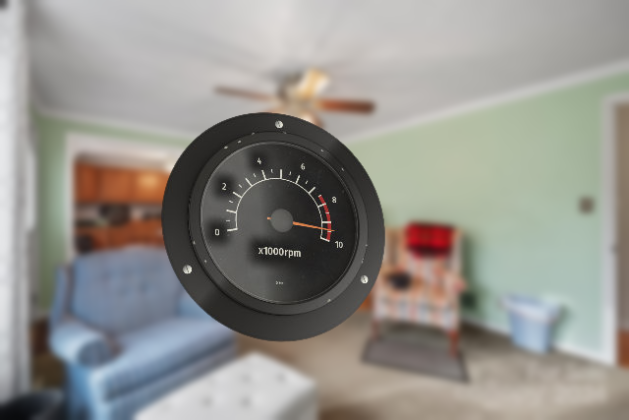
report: 9500rpm
